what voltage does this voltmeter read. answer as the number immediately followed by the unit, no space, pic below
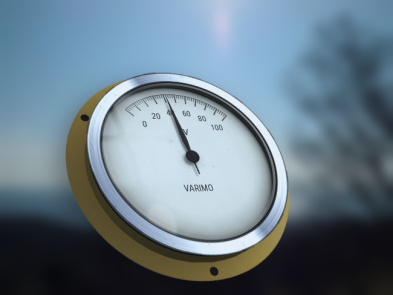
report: 40kV
